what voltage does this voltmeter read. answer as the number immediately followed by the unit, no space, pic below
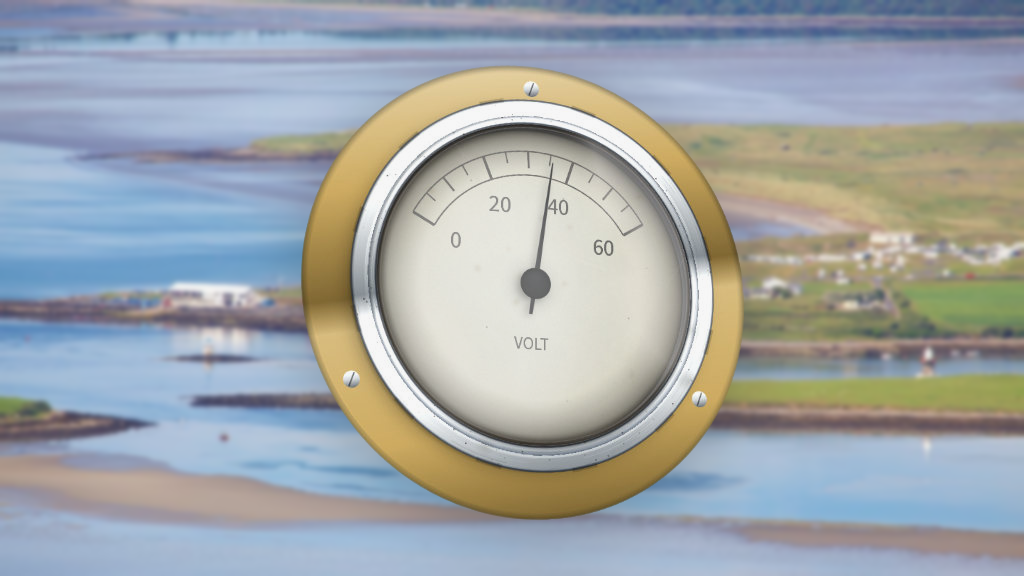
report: 35V
